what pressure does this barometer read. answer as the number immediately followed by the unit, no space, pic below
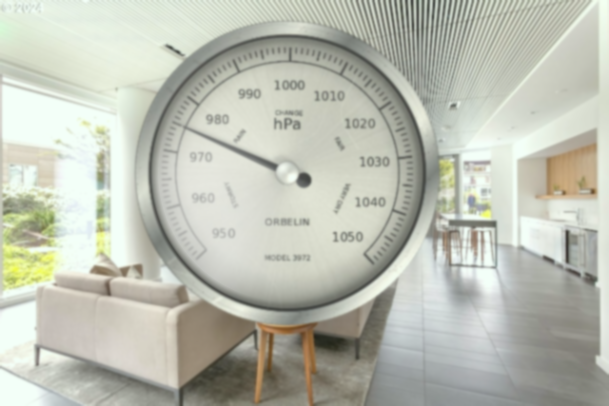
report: 975hPa
